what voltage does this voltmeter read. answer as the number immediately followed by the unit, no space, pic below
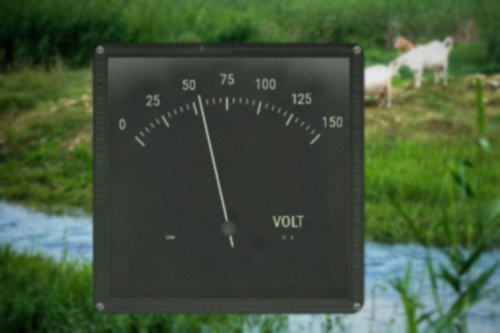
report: 55V
